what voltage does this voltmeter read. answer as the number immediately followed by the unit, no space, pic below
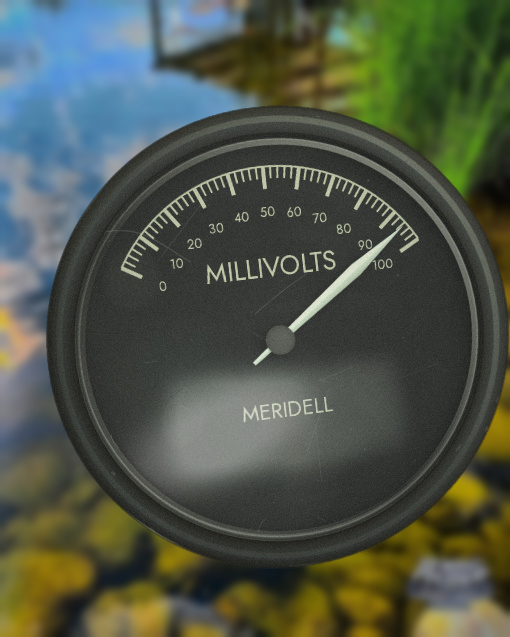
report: 94mV
